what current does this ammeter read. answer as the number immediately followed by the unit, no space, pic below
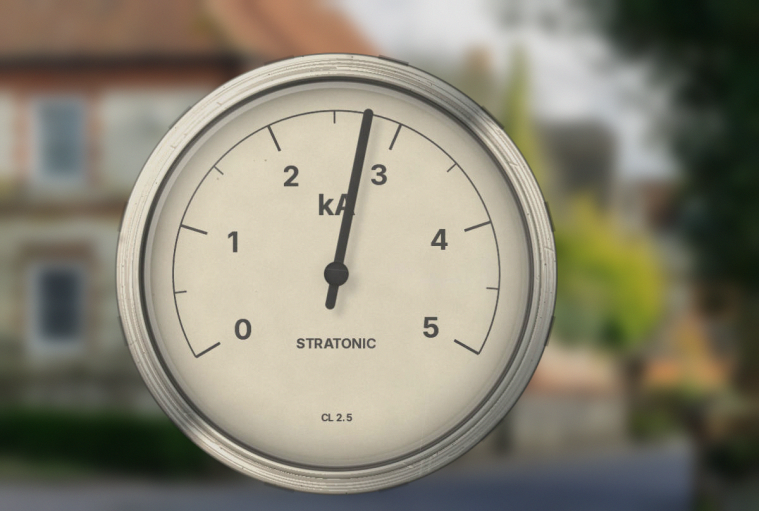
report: 2.75kA
